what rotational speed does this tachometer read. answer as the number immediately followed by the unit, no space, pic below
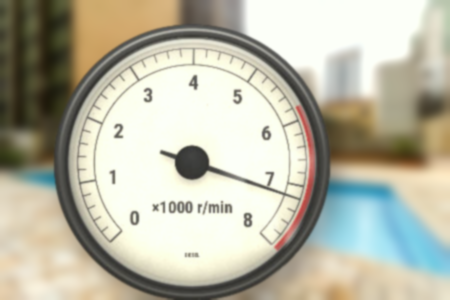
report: 7200rpm
